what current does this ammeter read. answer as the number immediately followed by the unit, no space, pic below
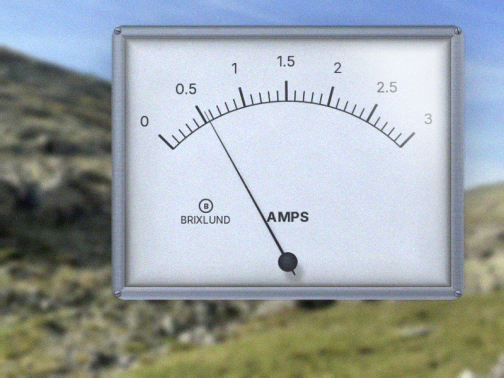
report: 0.55A
